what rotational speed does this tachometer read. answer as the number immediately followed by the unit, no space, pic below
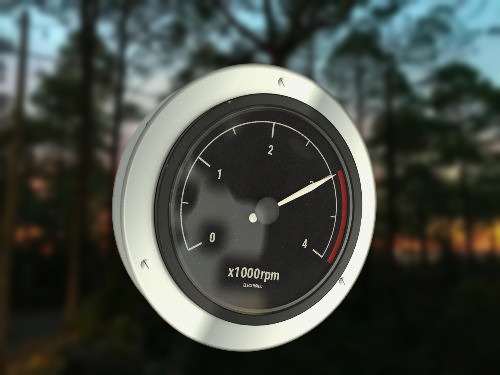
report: 3000rpm
